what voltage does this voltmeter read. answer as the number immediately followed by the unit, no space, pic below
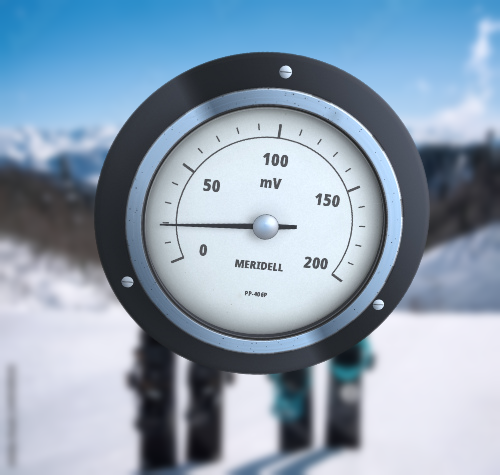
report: 20mV
